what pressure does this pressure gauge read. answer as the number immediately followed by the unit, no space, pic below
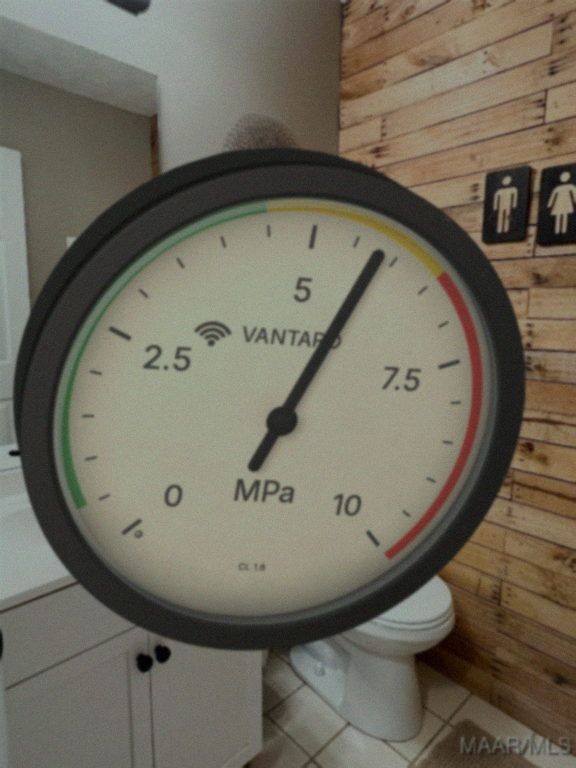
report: 5.75MPa
